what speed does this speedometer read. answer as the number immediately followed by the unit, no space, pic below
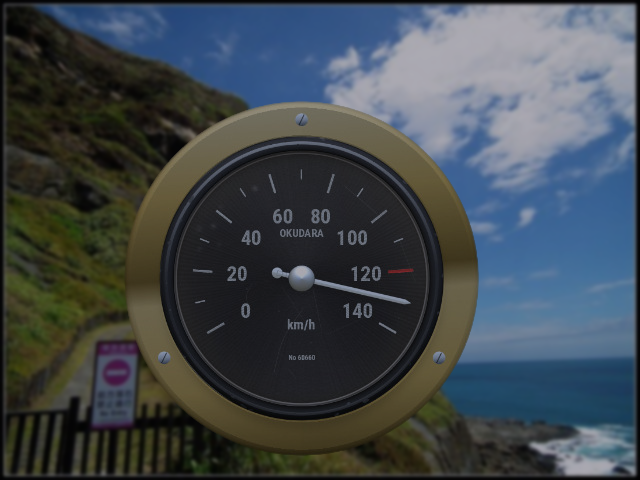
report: 130km/h
